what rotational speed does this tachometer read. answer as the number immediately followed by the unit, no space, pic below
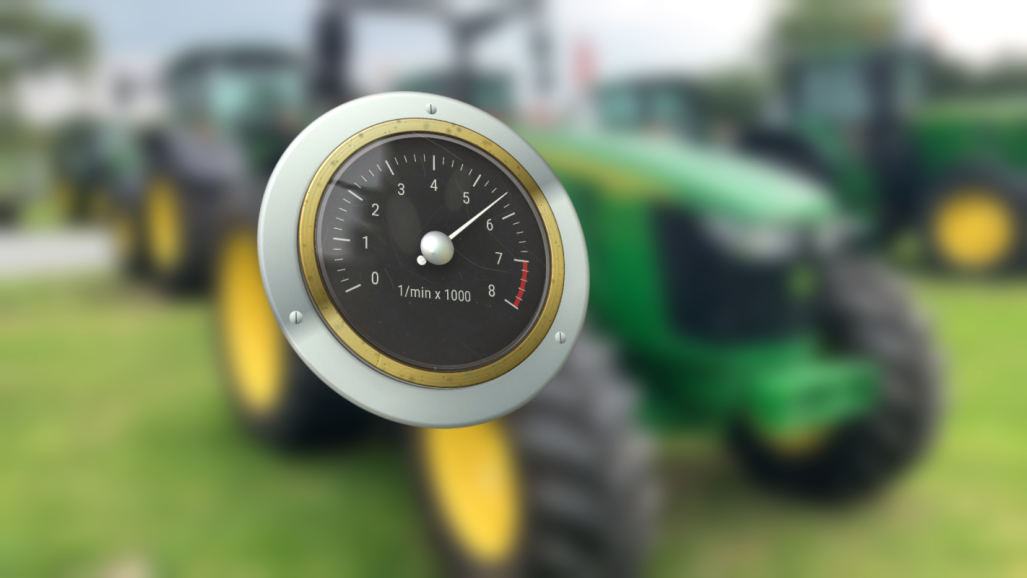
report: 5600rpm
